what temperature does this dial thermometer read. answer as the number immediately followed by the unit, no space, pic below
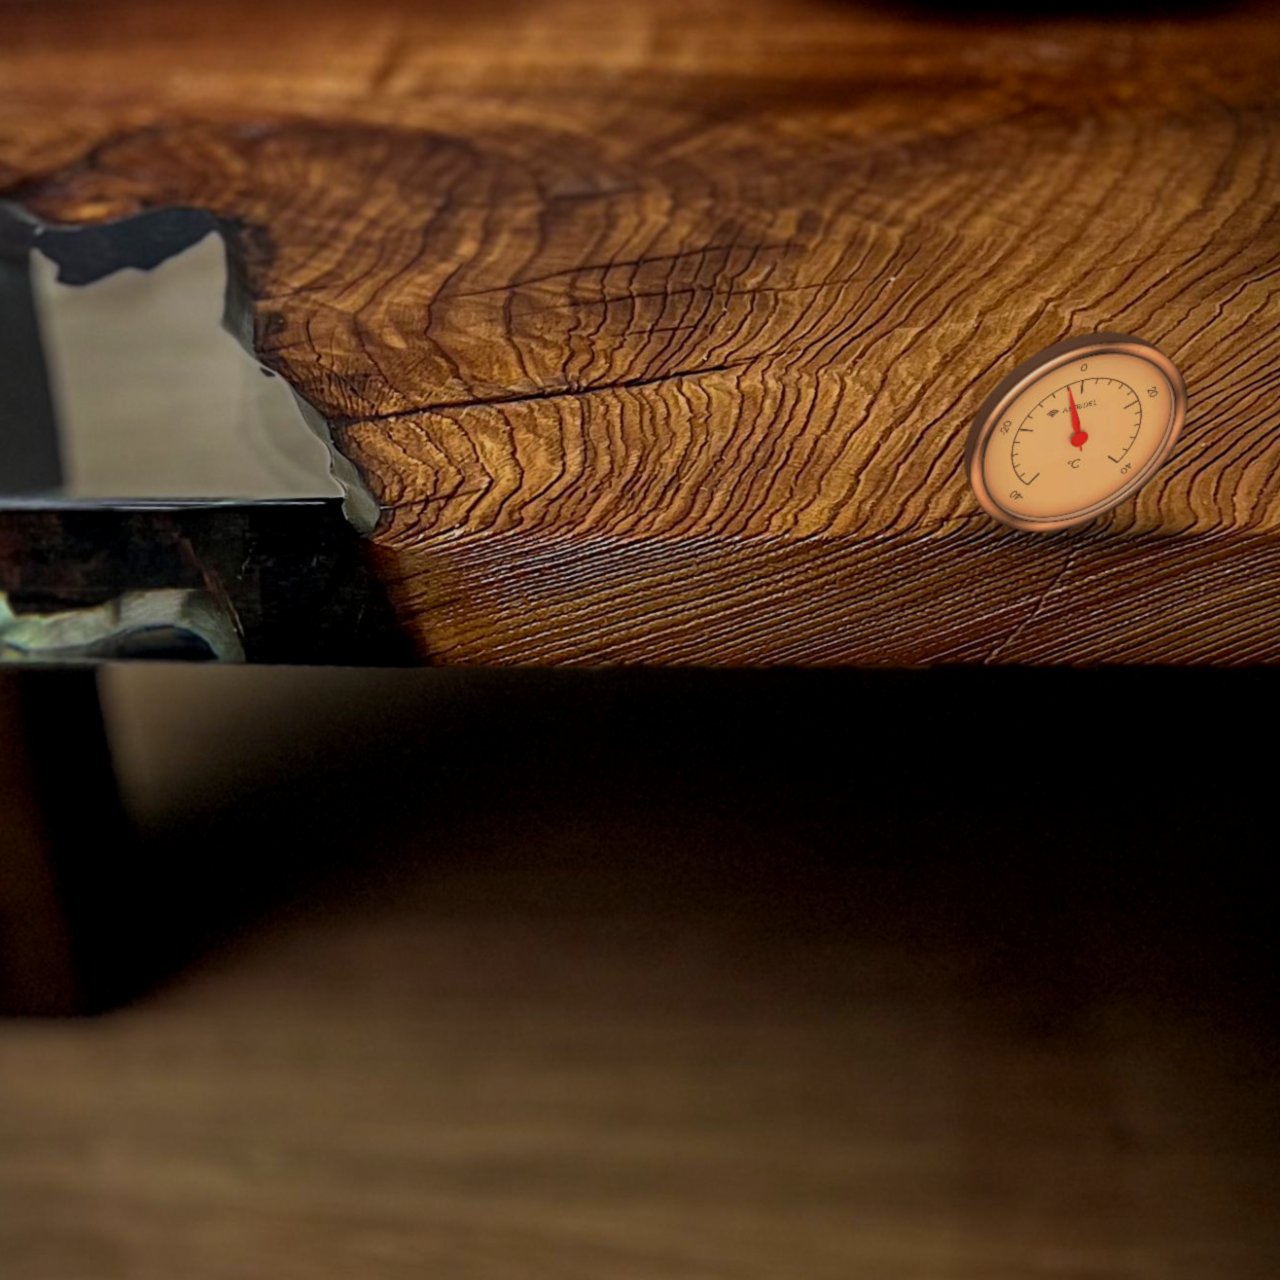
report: -4°C
